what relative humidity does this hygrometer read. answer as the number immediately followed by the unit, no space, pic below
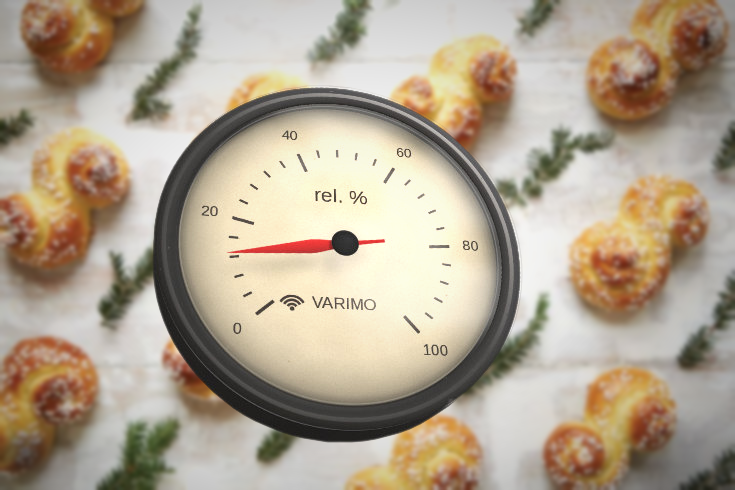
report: 12%
